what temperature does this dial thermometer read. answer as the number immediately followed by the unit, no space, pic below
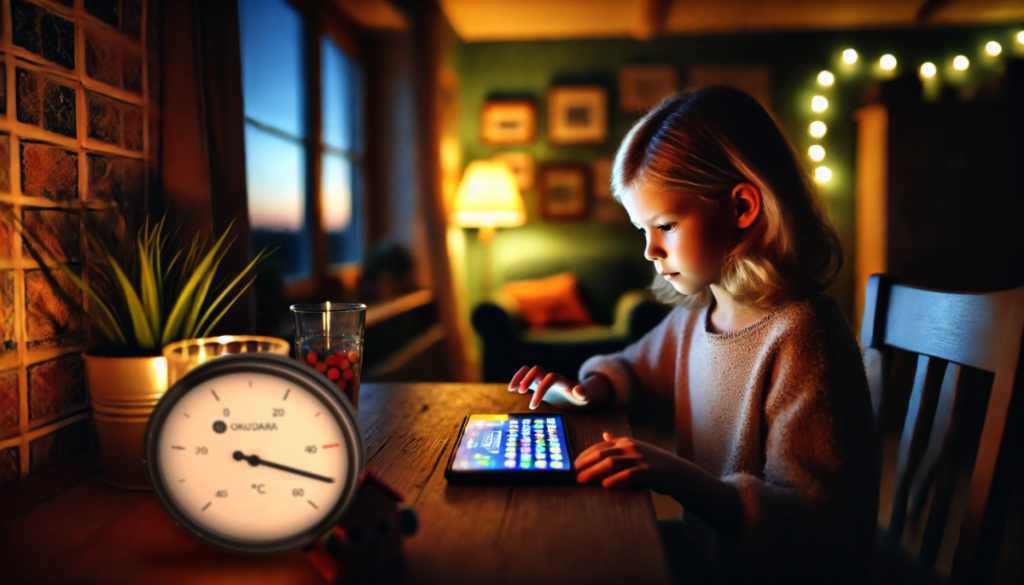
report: 50°C
